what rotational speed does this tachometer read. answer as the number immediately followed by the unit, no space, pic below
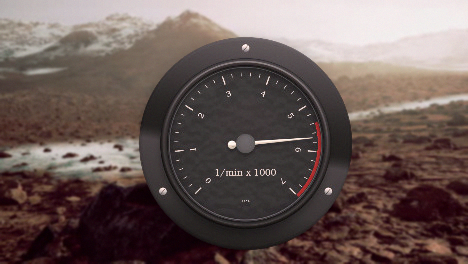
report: 5700rpm
